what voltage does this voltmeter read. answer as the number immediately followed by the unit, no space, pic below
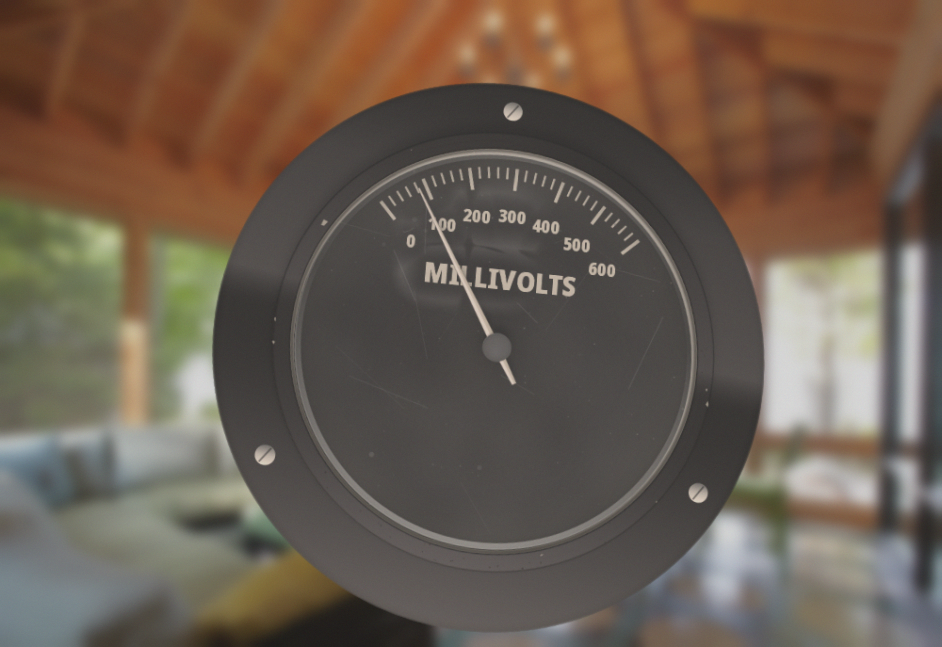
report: 80mV
